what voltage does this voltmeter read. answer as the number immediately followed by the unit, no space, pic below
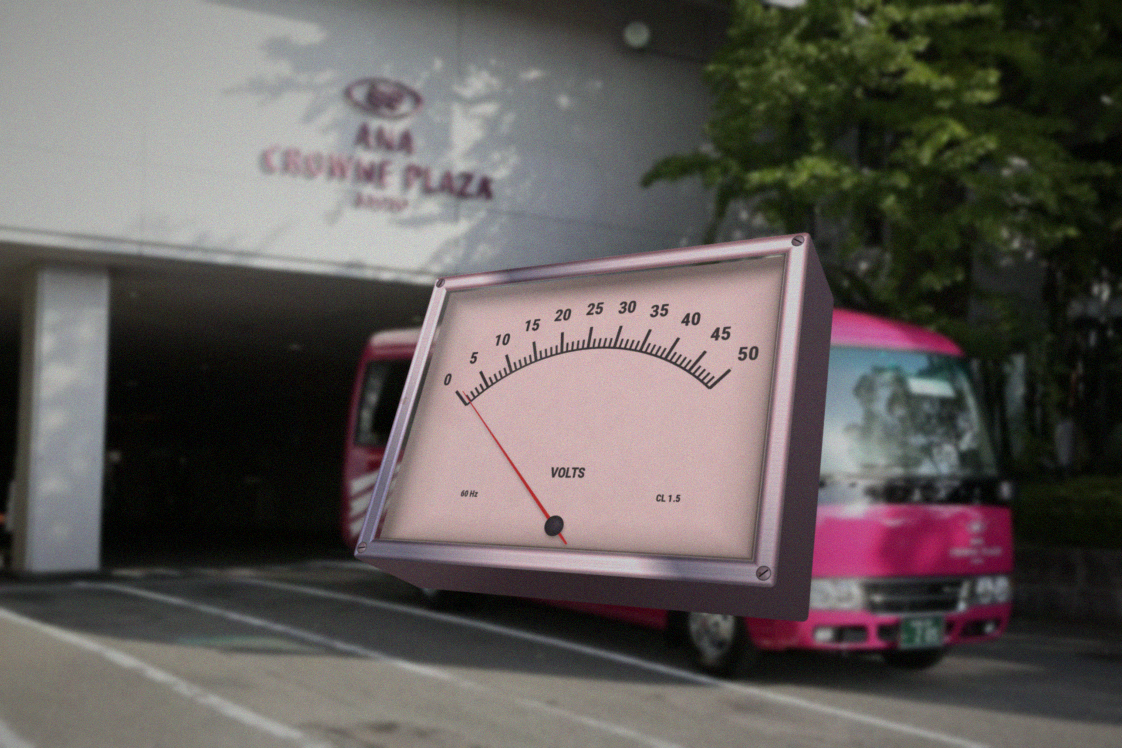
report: 1V
